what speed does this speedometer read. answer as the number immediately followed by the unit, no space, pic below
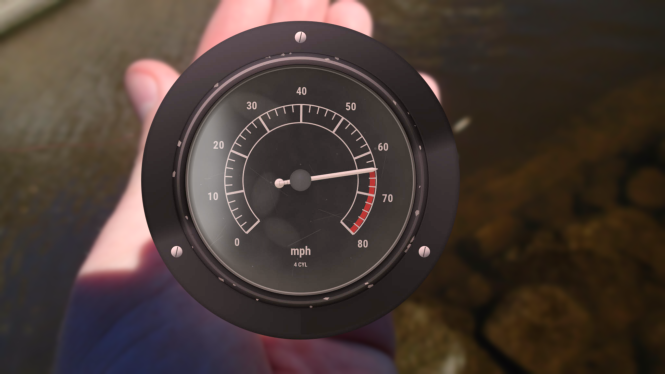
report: 64mph
